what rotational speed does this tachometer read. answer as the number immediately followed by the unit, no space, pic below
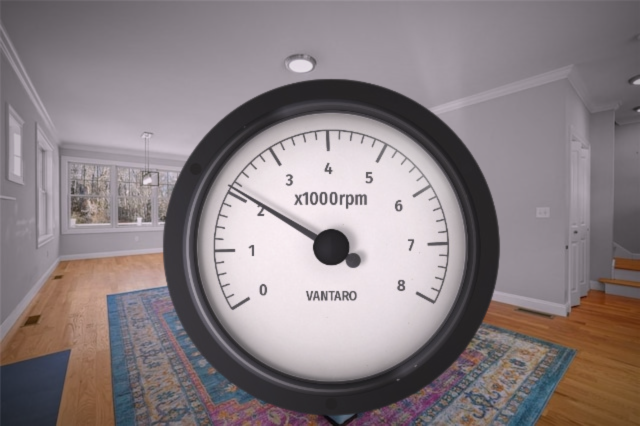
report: 2100rpm
